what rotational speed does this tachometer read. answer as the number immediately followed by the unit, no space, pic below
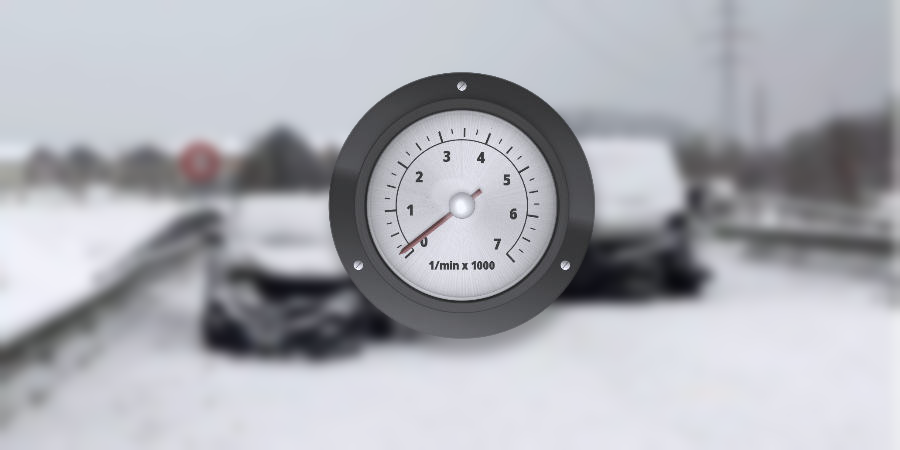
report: 125rpm
